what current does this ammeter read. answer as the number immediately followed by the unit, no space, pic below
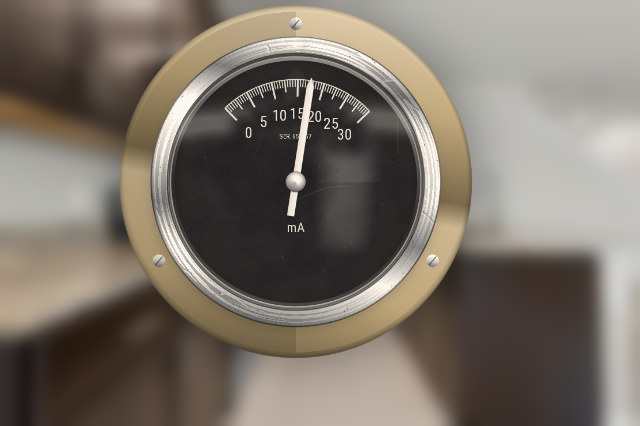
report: 17.5mA
